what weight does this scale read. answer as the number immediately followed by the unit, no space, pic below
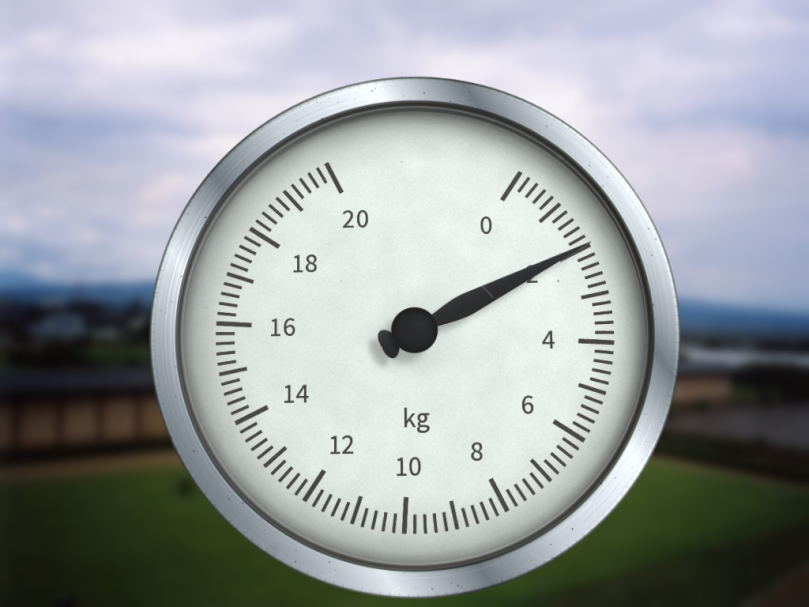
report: 2kg
